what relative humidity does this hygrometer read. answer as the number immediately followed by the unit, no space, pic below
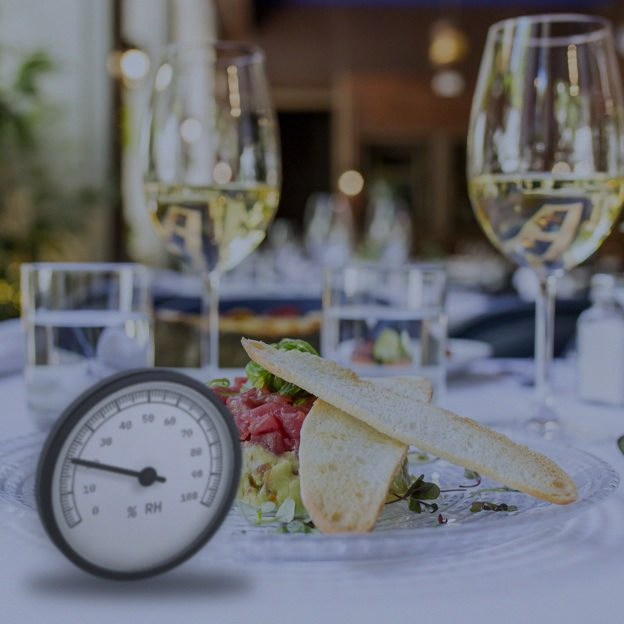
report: 20%
